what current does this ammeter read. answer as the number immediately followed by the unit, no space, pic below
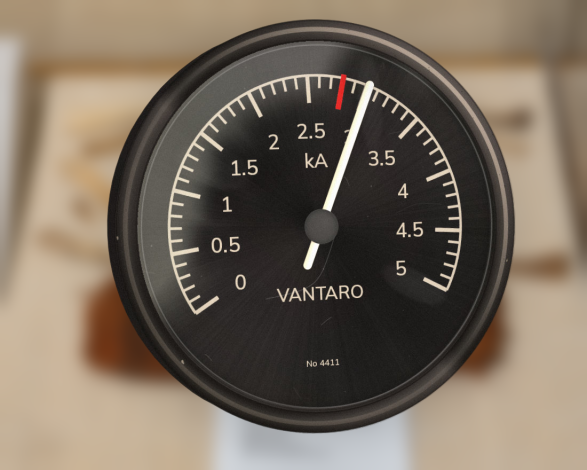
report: 3kA
